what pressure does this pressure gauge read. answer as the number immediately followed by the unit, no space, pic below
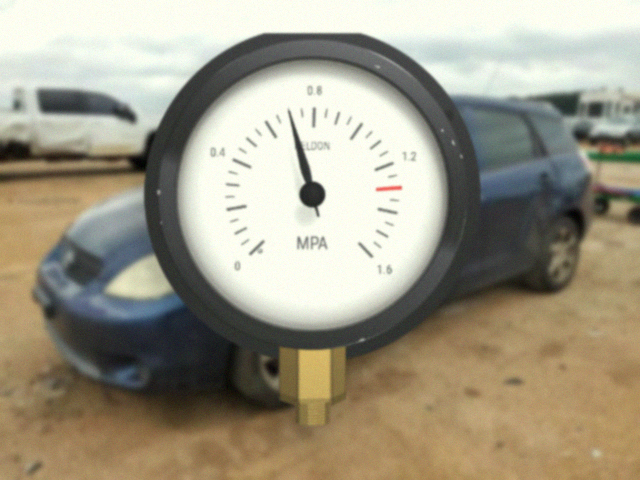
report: 0.7MPa
